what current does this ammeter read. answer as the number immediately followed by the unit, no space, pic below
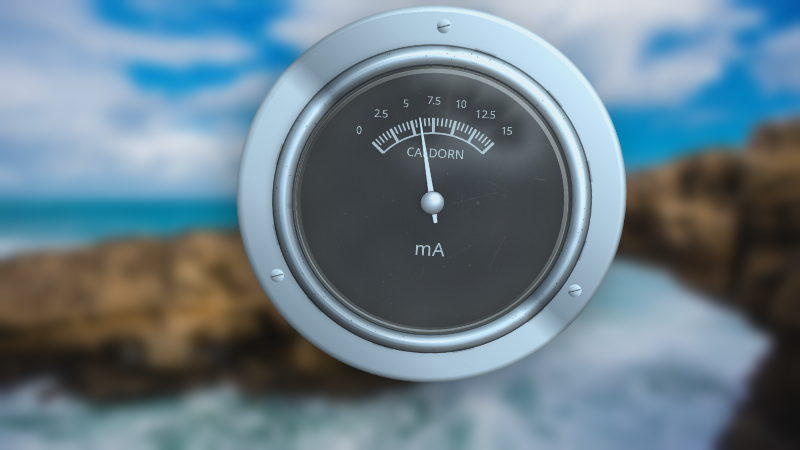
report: 6mA
